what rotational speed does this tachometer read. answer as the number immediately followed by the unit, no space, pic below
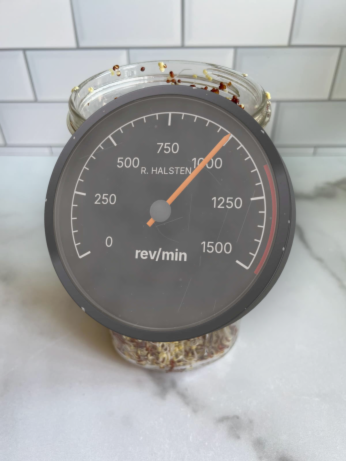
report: 1000rpm
